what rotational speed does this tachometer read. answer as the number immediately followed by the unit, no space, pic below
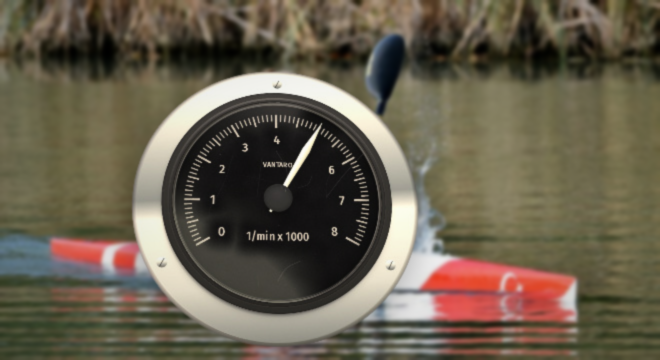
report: 5000rpm
